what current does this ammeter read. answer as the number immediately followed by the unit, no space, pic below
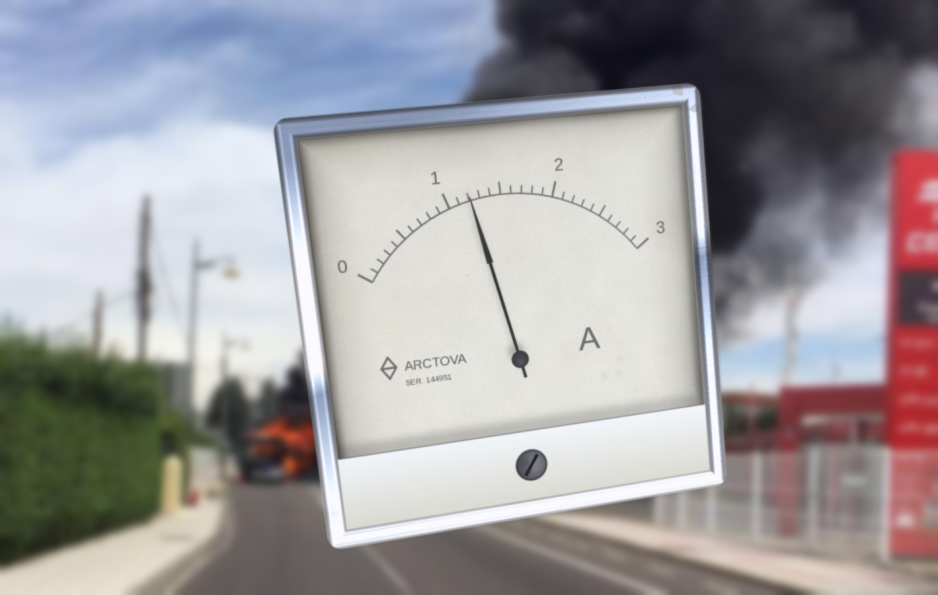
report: 1.2A
